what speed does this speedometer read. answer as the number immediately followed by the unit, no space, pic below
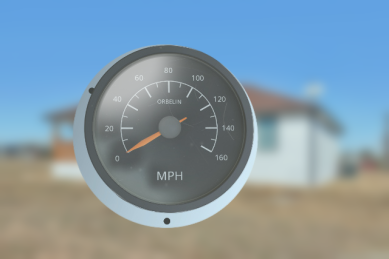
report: 0mph
